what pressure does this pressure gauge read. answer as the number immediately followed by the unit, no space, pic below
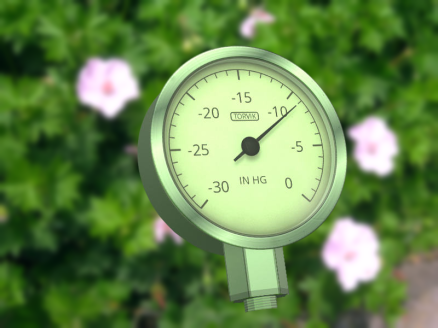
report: -9inHg
